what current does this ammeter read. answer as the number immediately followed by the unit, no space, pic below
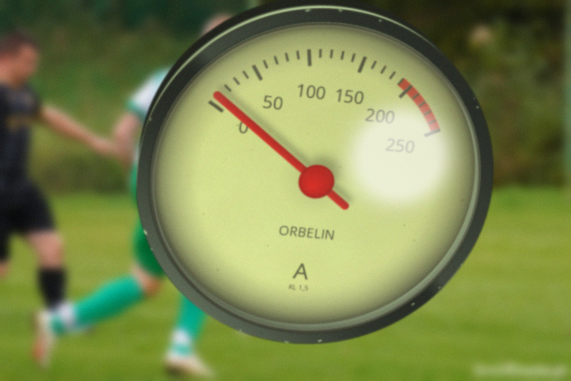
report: 10A
